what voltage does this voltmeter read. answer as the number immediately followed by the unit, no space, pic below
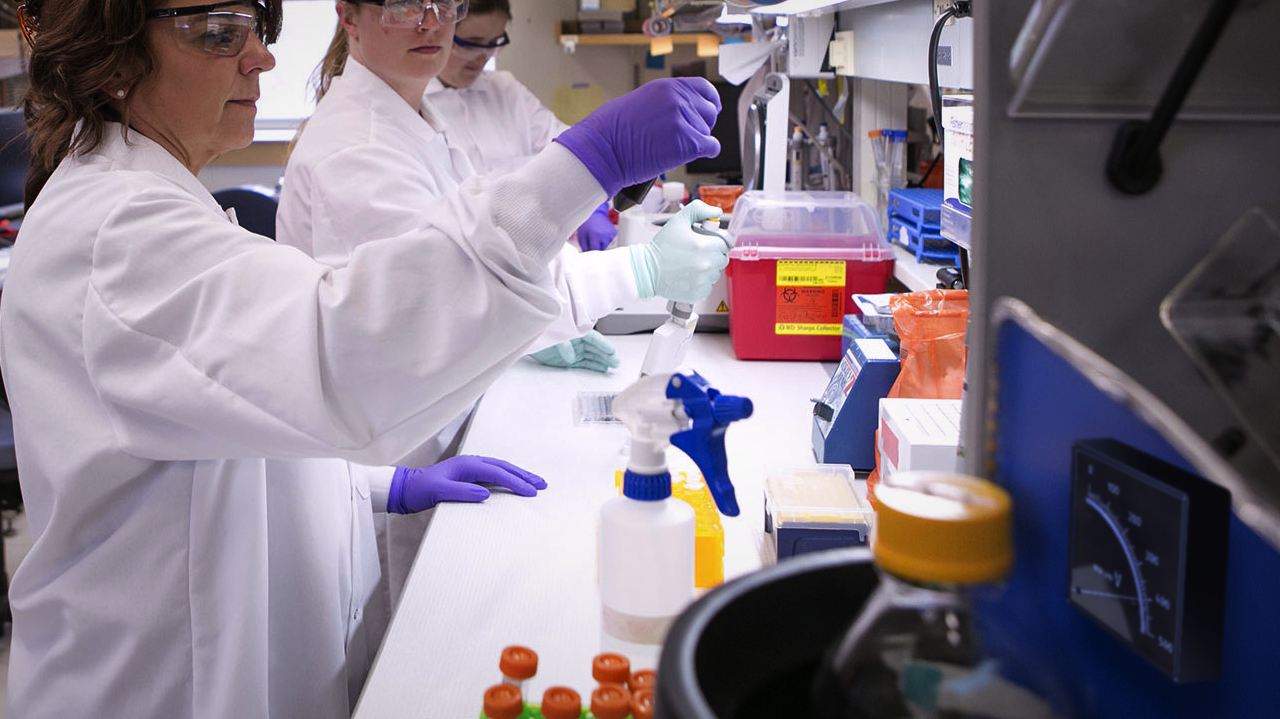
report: 400V
